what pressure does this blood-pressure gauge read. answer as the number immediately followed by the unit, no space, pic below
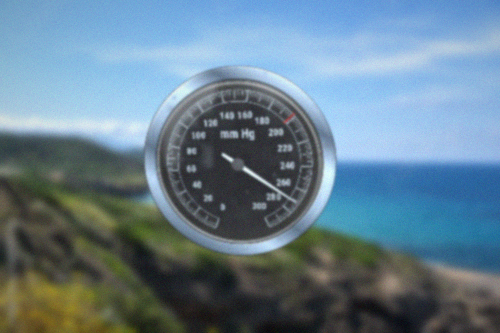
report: 270mmHg
